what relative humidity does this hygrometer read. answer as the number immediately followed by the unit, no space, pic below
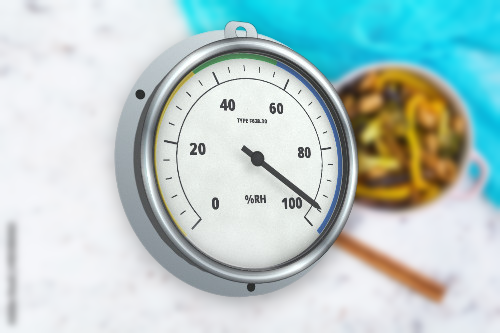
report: 96%
